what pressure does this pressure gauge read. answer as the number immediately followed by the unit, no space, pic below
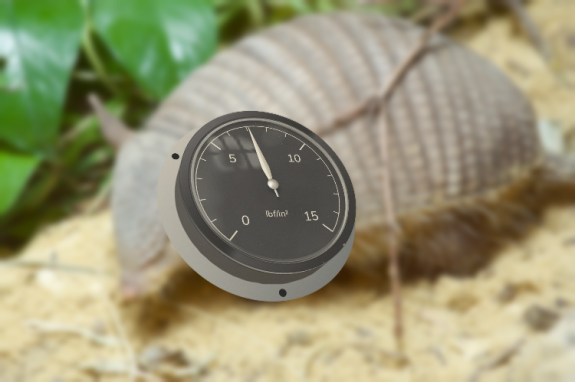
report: 7psi
